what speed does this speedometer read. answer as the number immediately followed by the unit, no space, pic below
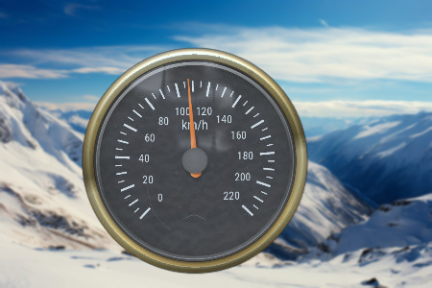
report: 107.5km/h
